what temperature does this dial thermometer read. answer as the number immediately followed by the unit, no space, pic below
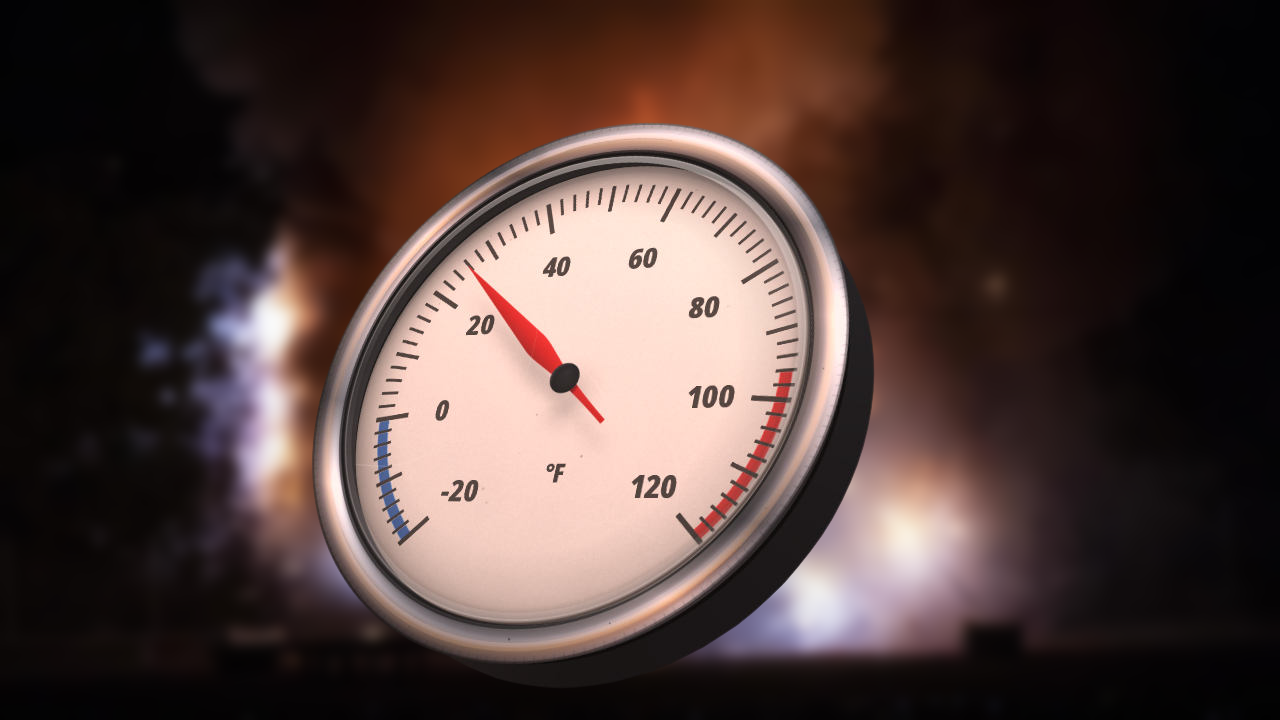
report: 26°F
